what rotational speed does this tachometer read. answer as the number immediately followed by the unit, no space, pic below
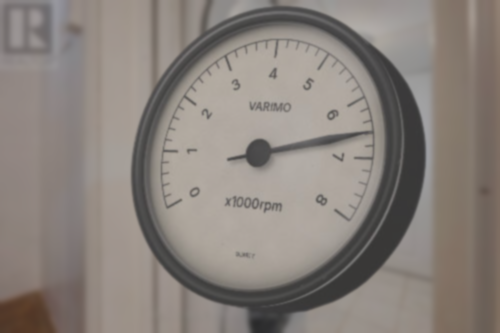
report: 6600rpm
